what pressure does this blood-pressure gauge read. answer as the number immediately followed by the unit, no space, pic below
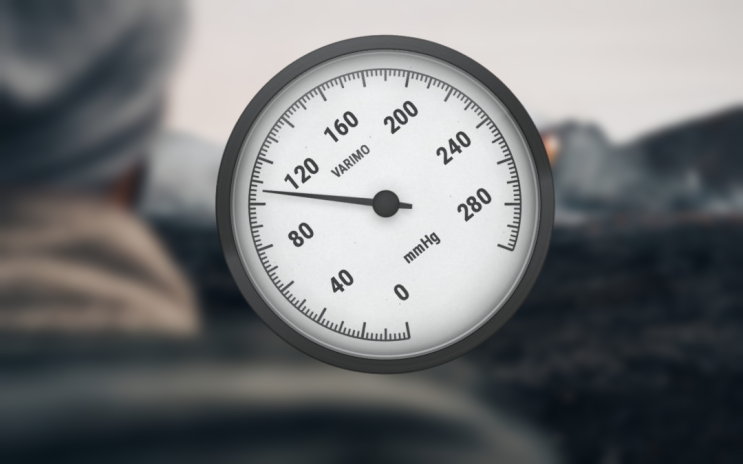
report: 106mmHg
